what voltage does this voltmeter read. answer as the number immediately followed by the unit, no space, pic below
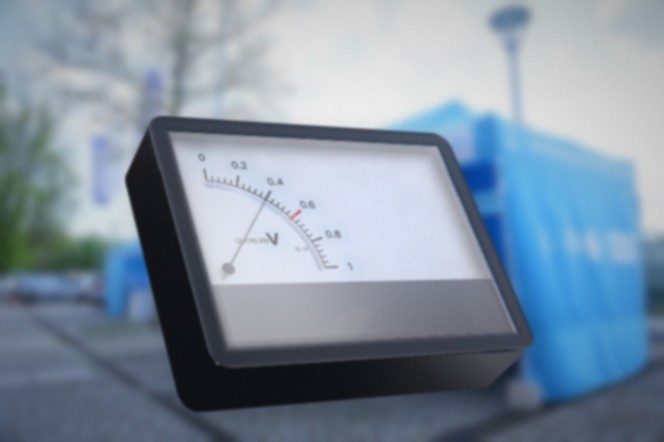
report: 0.4V
